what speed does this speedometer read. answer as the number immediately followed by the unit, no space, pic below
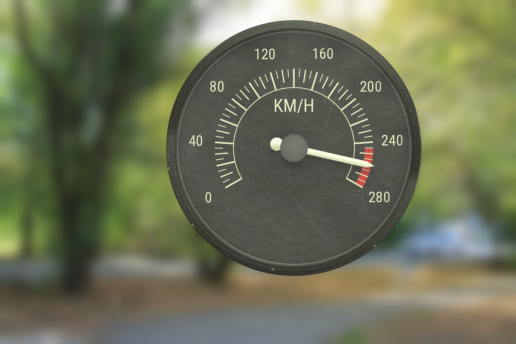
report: 260km/h
